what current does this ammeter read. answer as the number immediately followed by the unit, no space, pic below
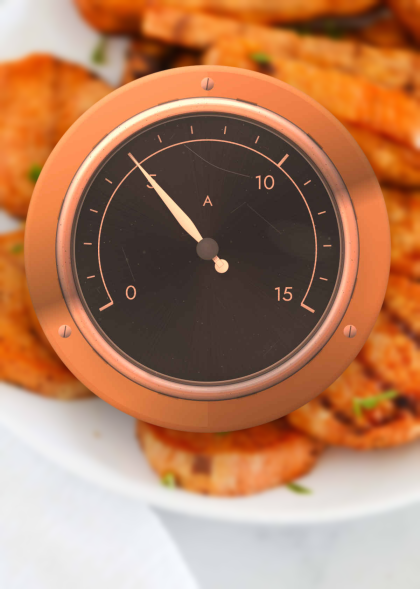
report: 5A
